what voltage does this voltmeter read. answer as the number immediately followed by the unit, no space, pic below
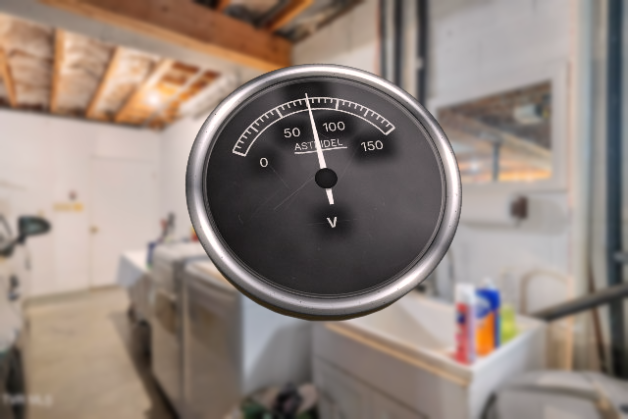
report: 75V
